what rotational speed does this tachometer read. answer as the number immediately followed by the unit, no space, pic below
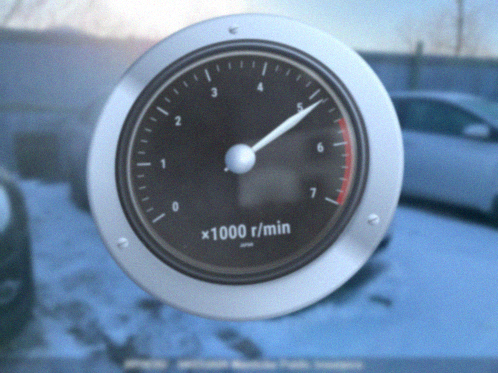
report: 5200rpm
